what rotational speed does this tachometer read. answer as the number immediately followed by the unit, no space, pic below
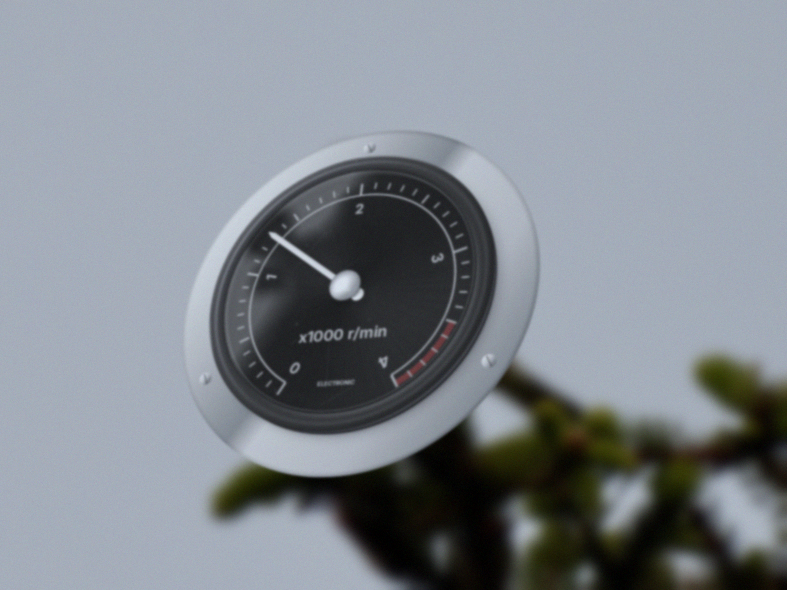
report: 1300rpm
